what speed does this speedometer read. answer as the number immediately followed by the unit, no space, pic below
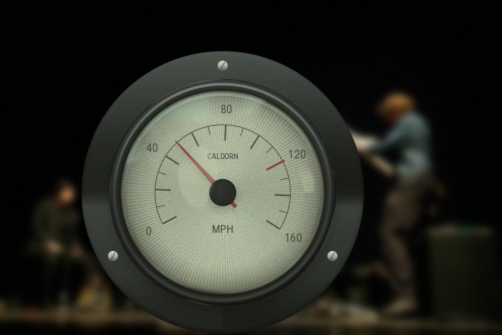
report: 50mph
